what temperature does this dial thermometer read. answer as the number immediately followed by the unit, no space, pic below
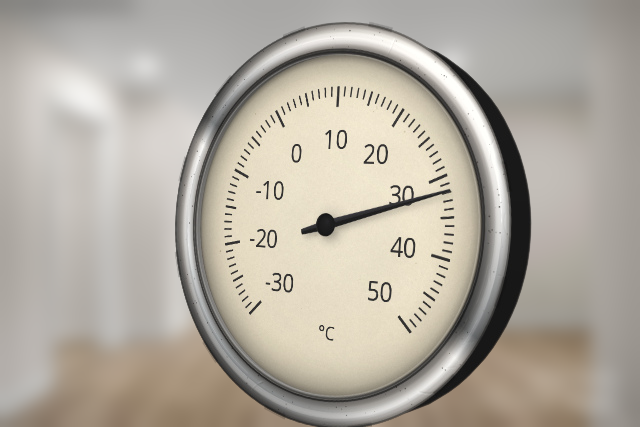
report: 32°C
